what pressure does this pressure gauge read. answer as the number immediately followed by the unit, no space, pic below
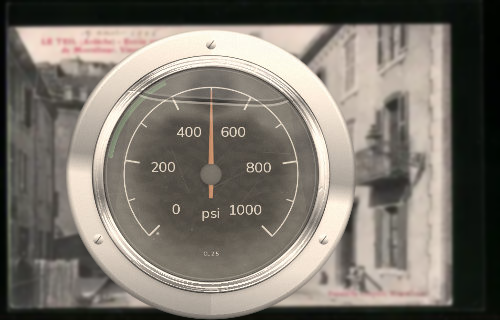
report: 500psi
